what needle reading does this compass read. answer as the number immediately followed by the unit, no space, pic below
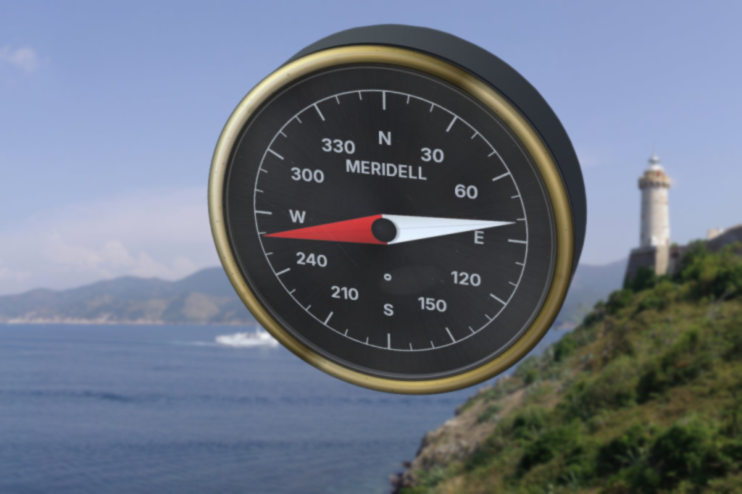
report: 260°
